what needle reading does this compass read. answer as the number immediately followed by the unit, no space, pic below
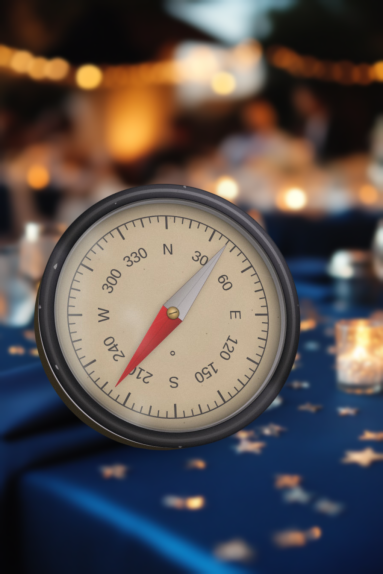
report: 220°
